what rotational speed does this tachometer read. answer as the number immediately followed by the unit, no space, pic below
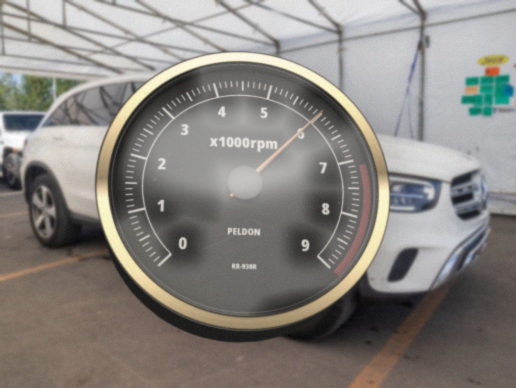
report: 6000rpm
